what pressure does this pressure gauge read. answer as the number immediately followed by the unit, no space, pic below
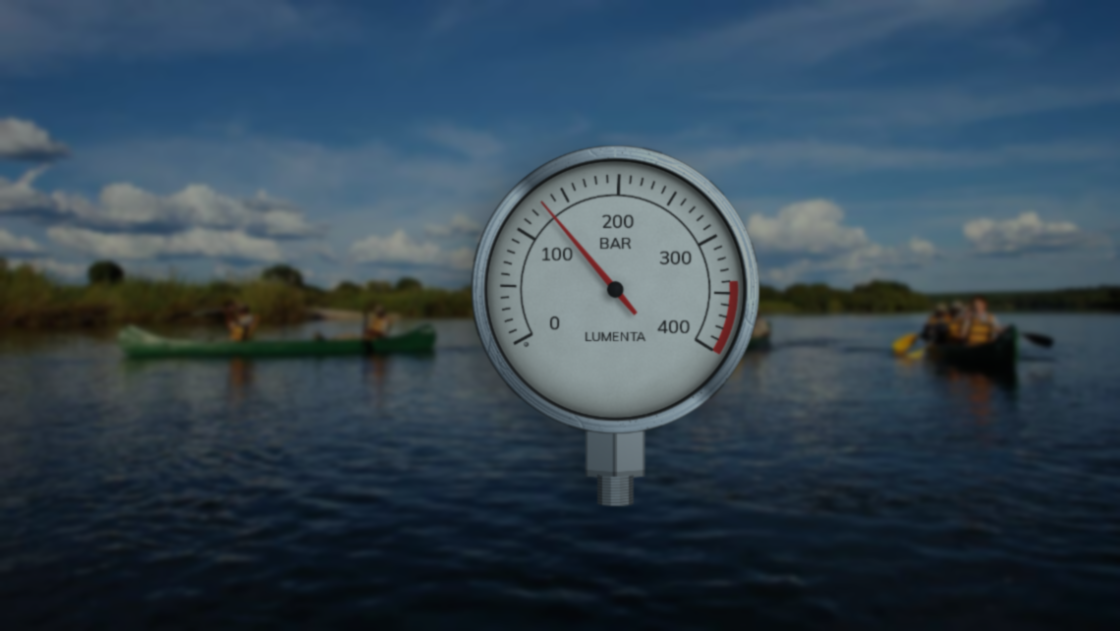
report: 130bar
